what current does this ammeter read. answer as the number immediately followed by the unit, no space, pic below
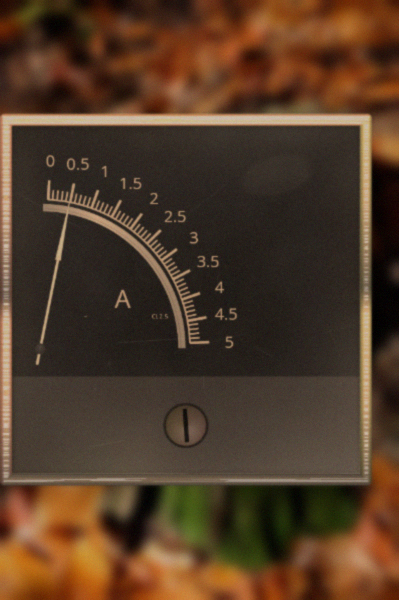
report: 0.5A
